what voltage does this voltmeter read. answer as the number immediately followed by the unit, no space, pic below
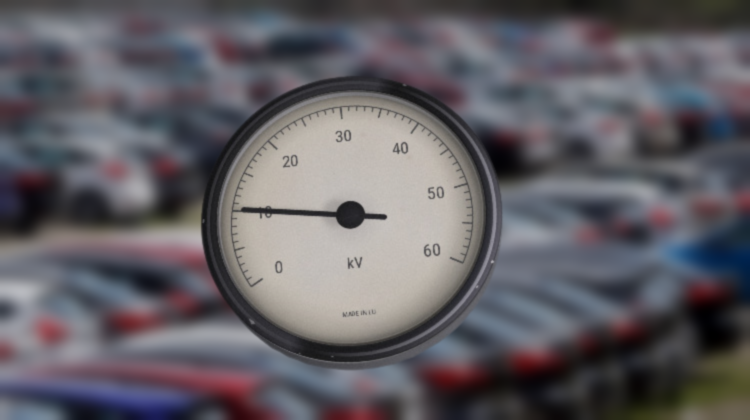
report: 10kV
